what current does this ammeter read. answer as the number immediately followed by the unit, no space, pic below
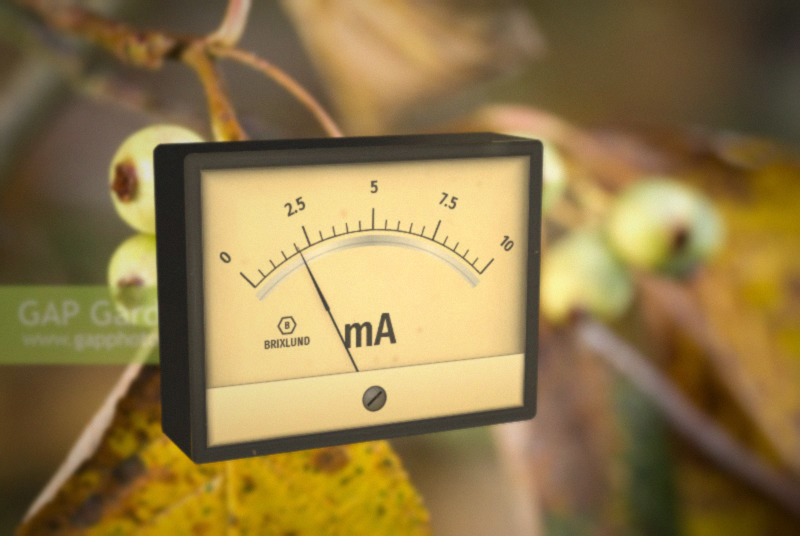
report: 2mA
